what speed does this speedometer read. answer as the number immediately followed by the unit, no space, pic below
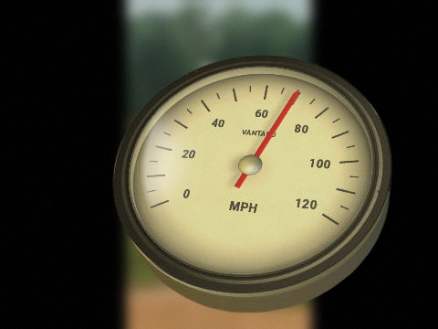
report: 70mph
